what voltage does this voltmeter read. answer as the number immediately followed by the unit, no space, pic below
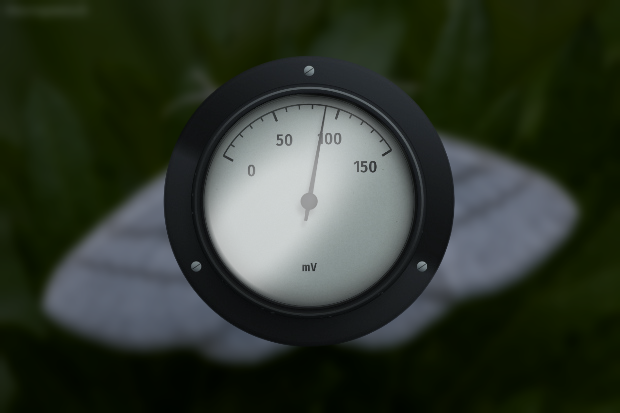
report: 90mV
